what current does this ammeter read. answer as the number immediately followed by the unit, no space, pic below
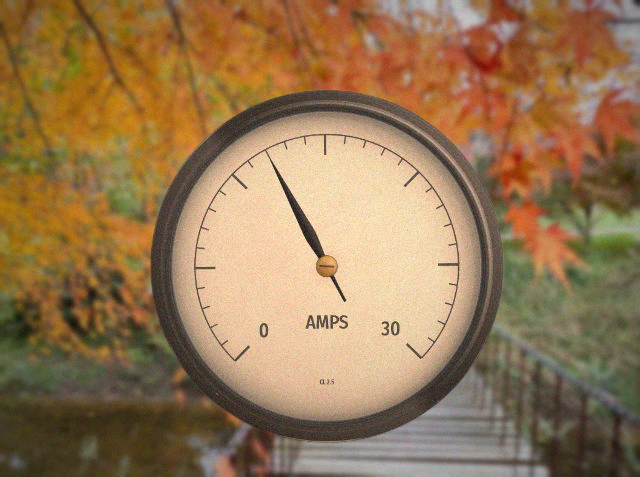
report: 12A
